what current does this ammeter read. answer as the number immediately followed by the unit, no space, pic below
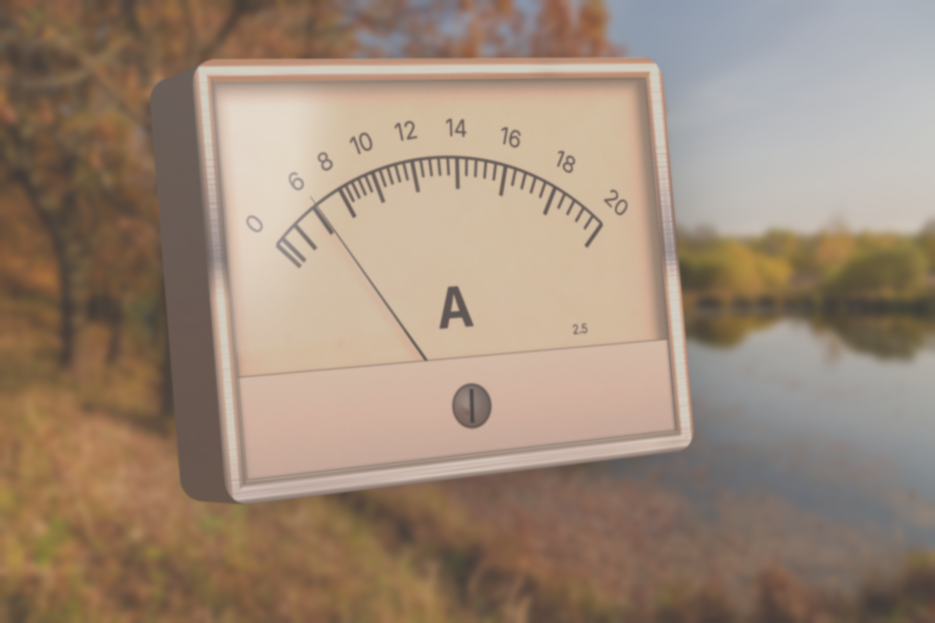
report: 6A
